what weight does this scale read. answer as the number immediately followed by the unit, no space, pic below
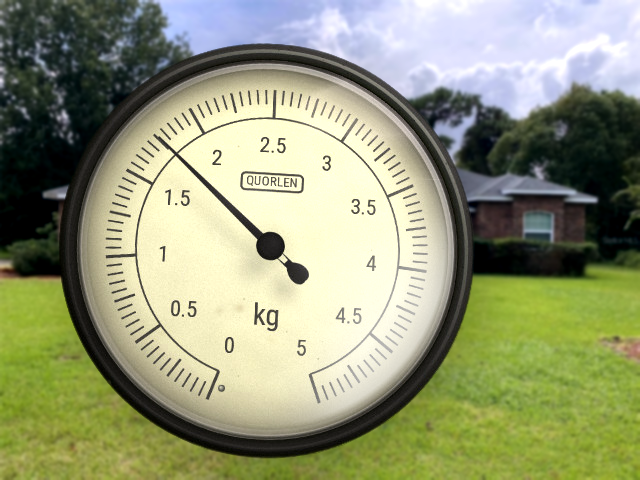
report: 1.75kg
